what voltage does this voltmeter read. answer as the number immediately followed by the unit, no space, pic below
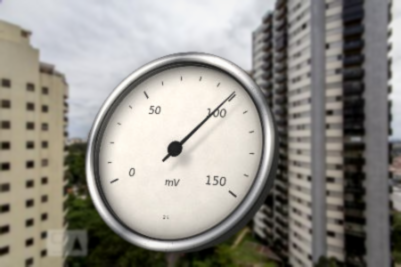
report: 100mV
